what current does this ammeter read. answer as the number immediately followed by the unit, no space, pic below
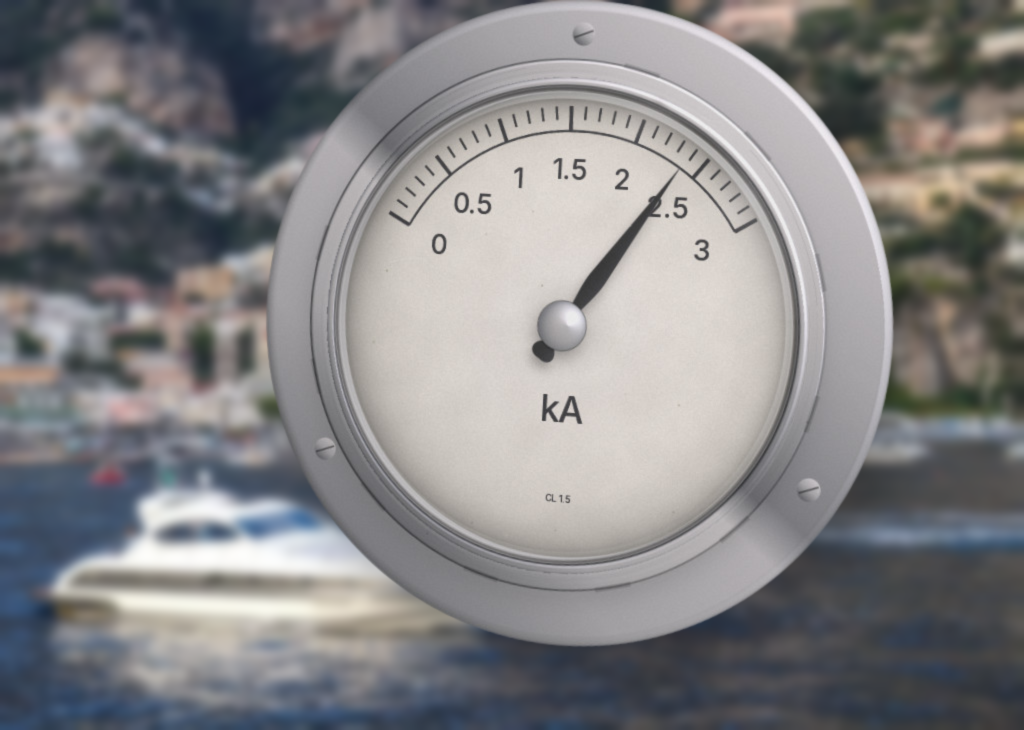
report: 2.4kA
